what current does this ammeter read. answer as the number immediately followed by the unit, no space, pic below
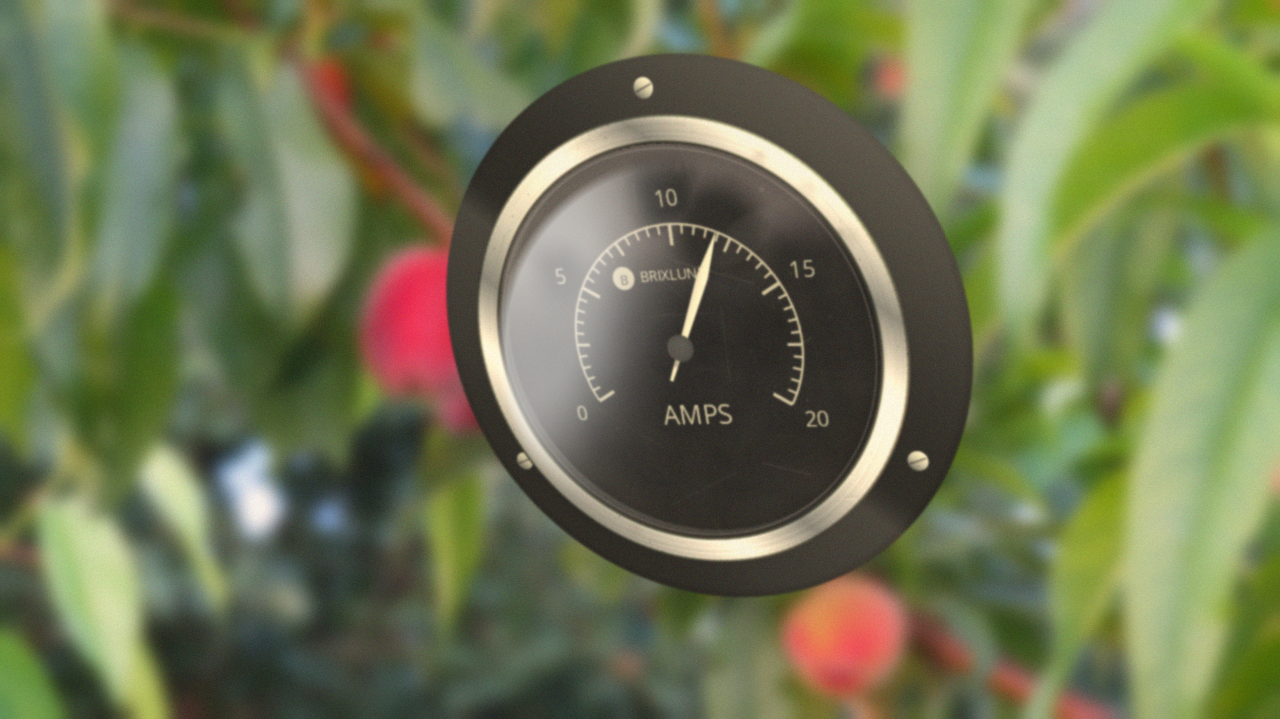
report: 12A
